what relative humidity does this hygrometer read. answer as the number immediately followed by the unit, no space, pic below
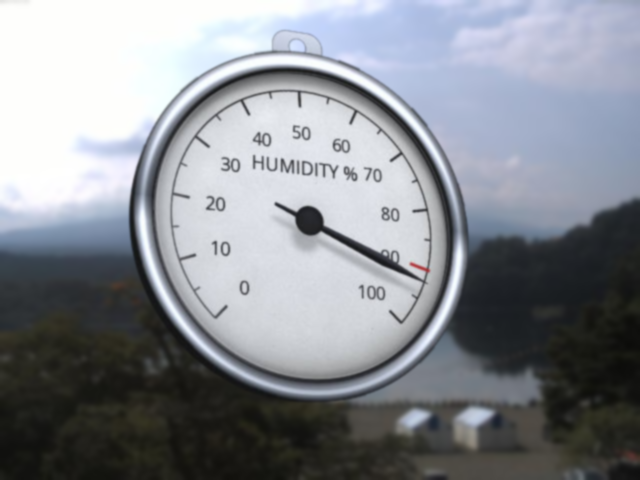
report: 92.5%
